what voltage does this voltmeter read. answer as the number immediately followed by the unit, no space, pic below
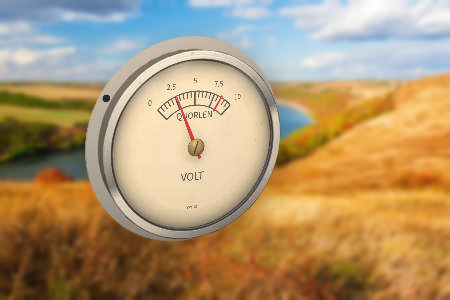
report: 2.5V
